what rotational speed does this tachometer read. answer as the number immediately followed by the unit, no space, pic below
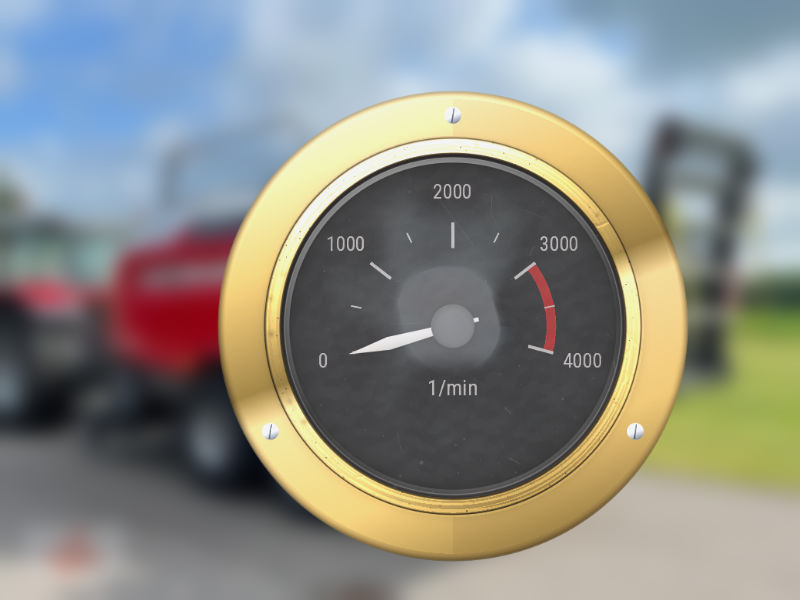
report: 0rpm
